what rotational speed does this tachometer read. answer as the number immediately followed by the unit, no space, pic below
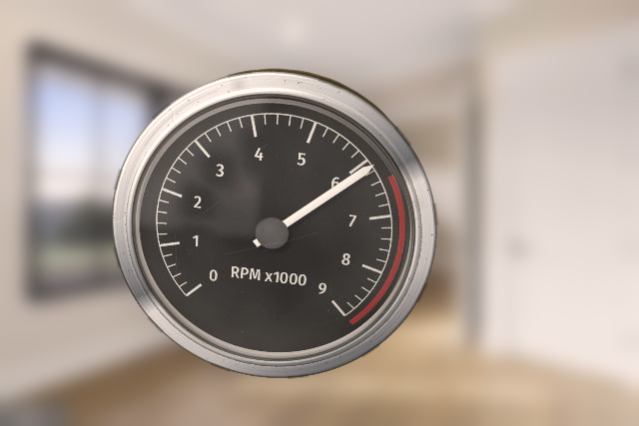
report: 6100rpm
